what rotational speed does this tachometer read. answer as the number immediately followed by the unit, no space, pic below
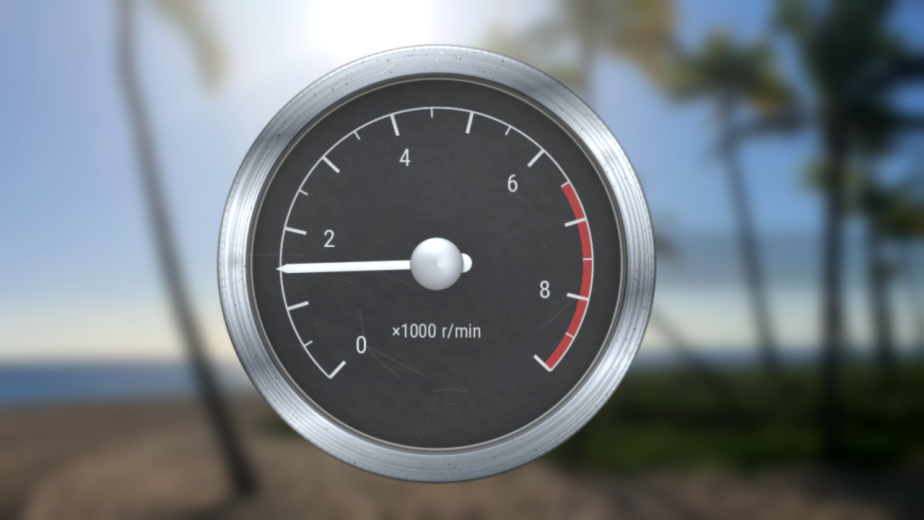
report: 1500rpm
